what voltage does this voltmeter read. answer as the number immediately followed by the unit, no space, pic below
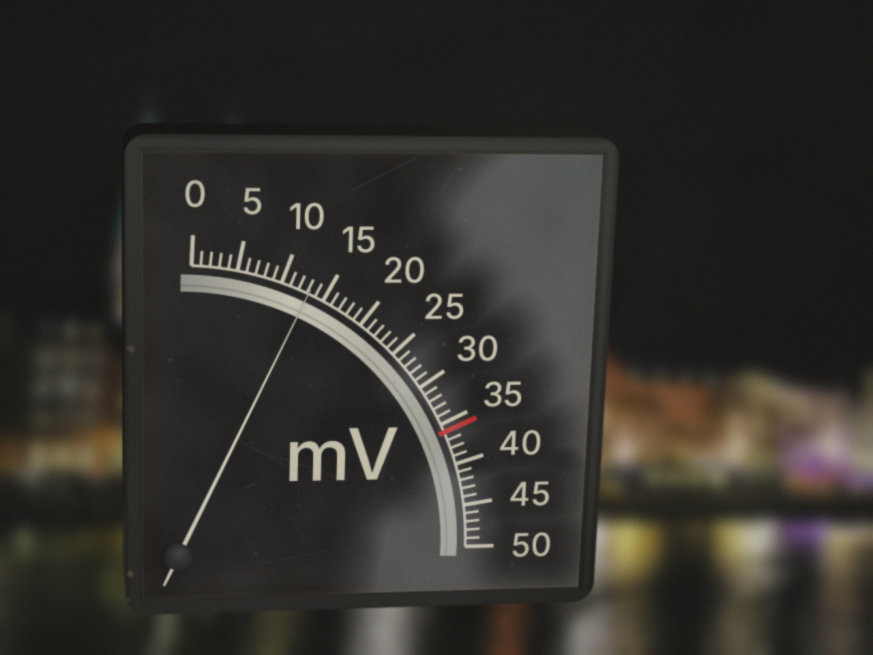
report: 13mV
